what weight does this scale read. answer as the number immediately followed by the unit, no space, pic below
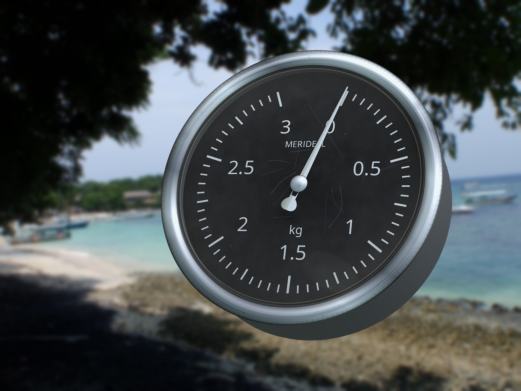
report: 0kg
